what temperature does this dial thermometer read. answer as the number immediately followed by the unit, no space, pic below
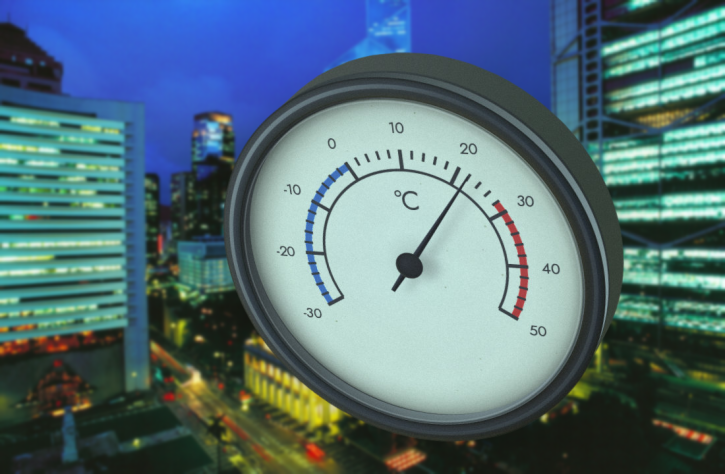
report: 22°C
